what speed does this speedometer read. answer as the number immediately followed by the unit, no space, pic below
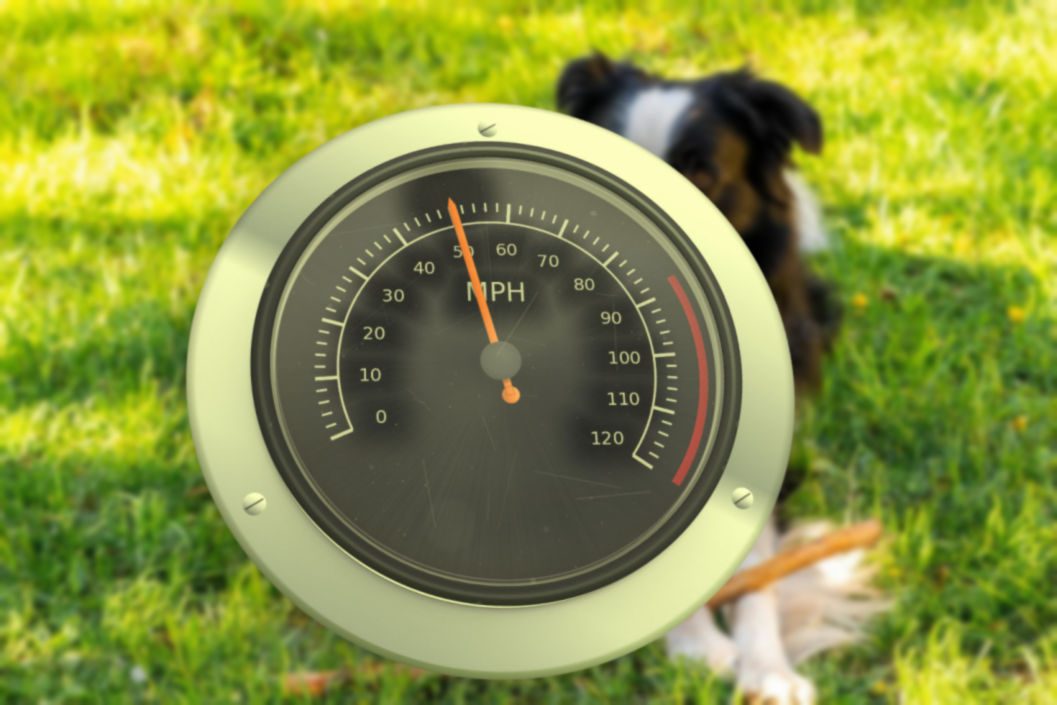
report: 50mph
